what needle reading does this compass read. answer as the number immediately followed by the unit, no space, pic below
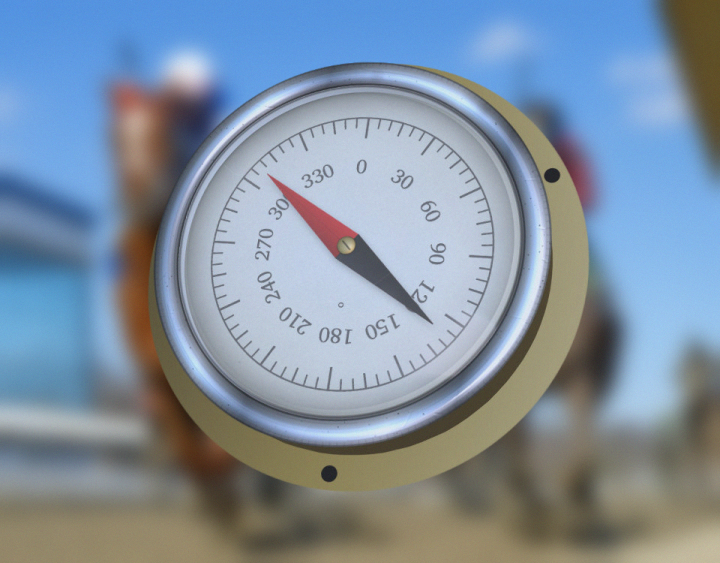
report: 307.5°
